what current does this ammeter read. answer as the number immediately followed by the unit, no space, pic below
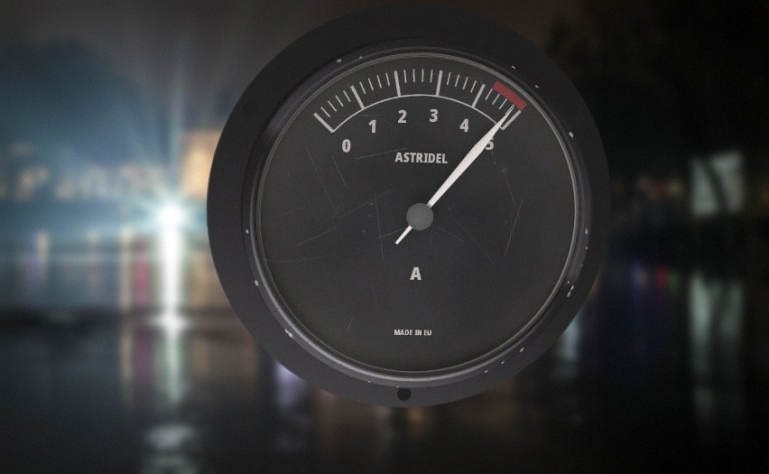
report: 4.8A
